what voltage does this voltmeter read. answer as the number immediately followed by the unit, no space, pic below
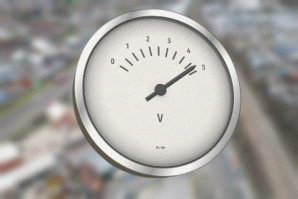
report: 4.75V
